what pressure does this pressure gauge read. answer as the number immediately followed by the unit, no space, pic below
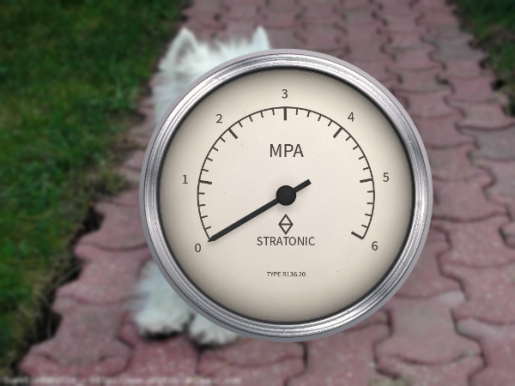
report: 0MPa
